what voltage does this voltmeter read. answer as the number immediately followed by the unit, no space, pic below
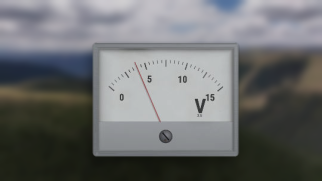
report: 4V
